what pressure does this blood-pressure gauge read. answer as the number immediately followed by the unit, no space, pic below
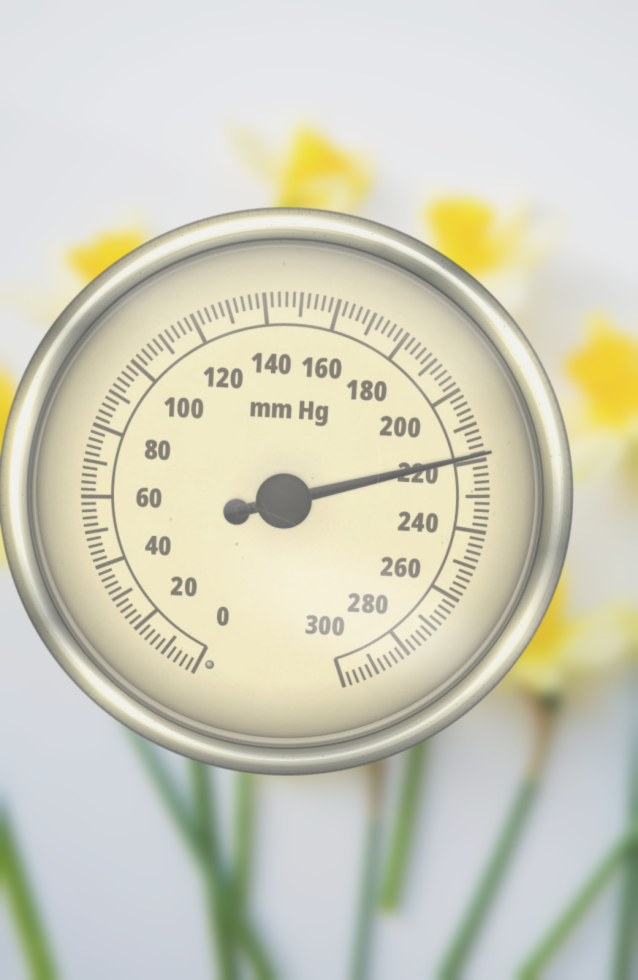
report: 218mmHg
